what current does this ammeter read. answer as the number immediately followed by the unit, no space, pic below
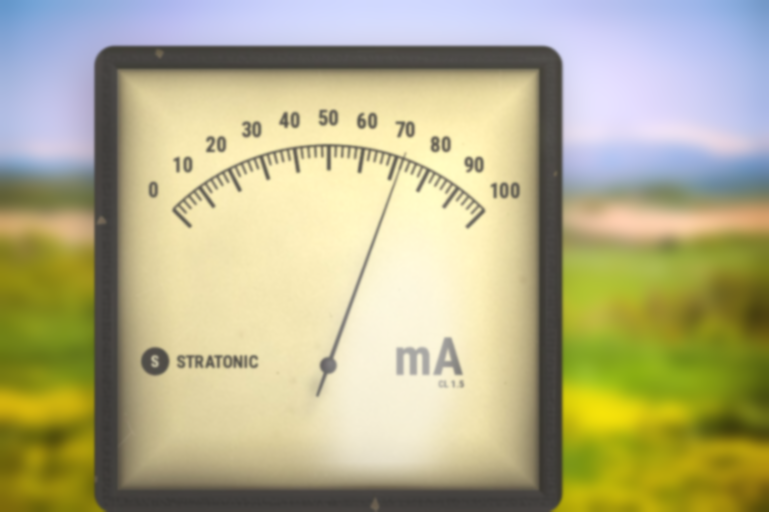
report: 72mA
